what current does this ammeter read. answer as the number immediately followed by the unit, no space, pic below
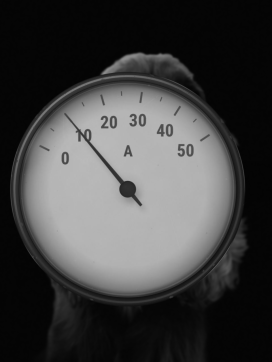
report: 10A
